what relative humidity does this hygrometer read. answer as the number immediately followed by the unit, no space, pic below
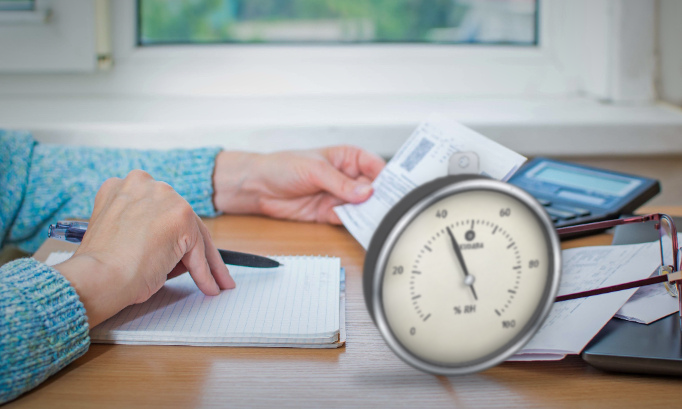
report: 40%
